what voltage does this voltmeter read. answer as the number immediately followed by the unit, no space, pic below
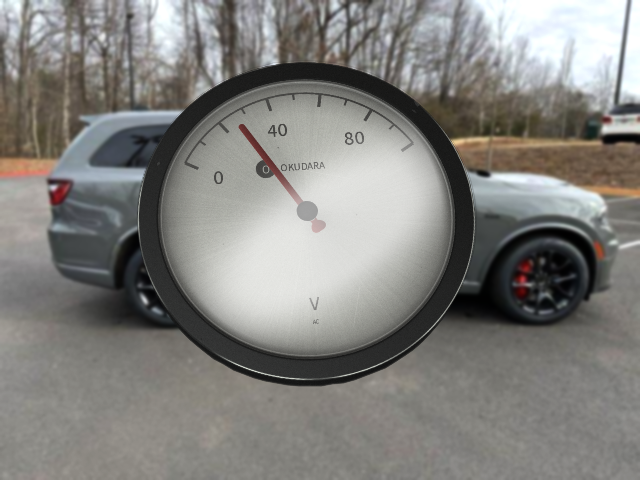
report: 25V
